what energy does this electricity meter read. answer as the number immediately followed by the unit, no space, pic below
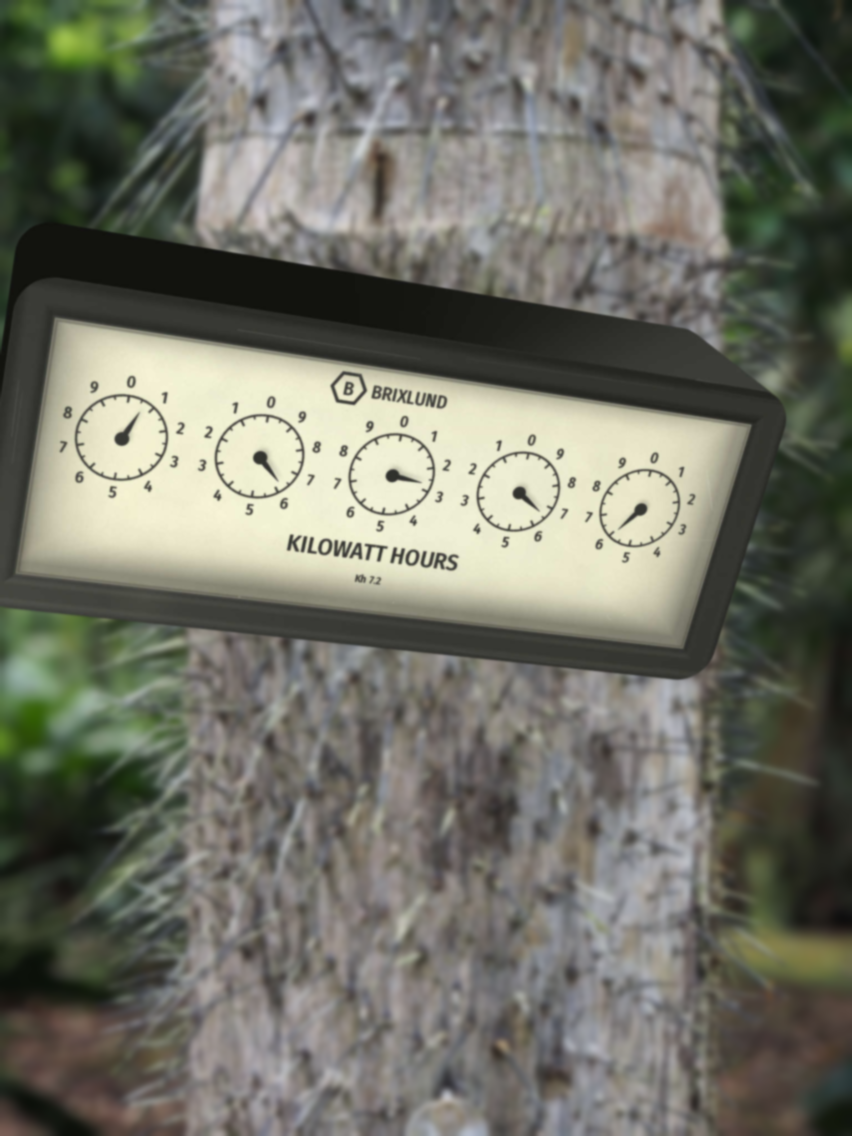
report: 6266kWh
